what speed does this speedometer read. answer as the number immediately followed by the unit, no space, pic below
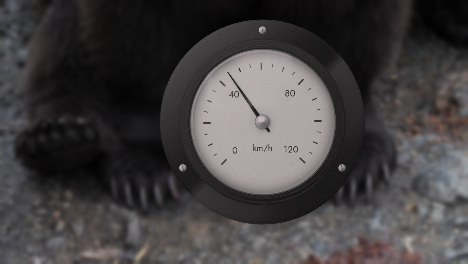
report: 45km/h
